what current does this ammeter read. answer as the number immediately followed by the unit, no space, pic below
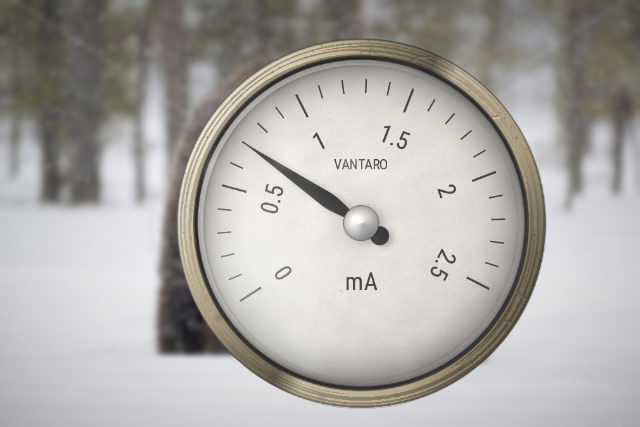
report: 0.7mA
